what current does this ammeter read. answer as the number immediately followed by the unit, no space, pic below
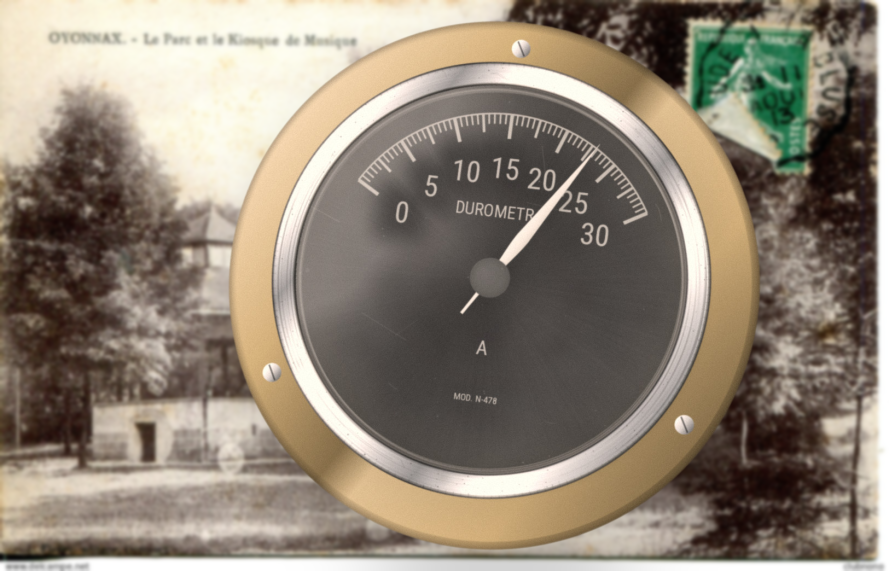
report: 23A
